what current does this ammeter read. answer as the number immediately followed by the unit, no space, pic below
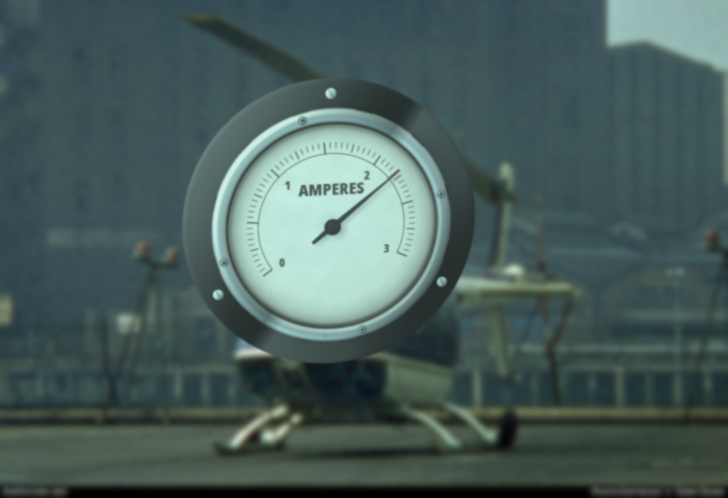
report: 2.2A
